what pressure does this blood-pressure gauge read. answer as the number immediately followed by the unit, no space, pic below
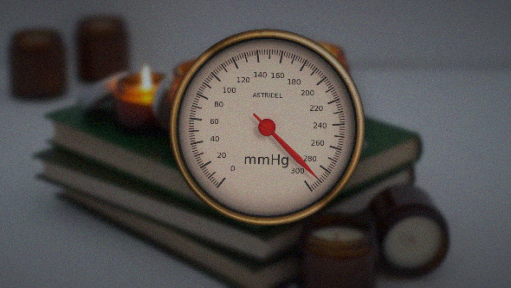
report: 290mmHg
